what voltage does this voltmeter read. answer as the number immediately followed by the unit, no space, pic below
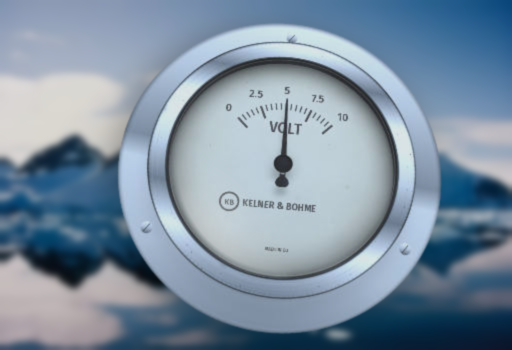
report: 5V
